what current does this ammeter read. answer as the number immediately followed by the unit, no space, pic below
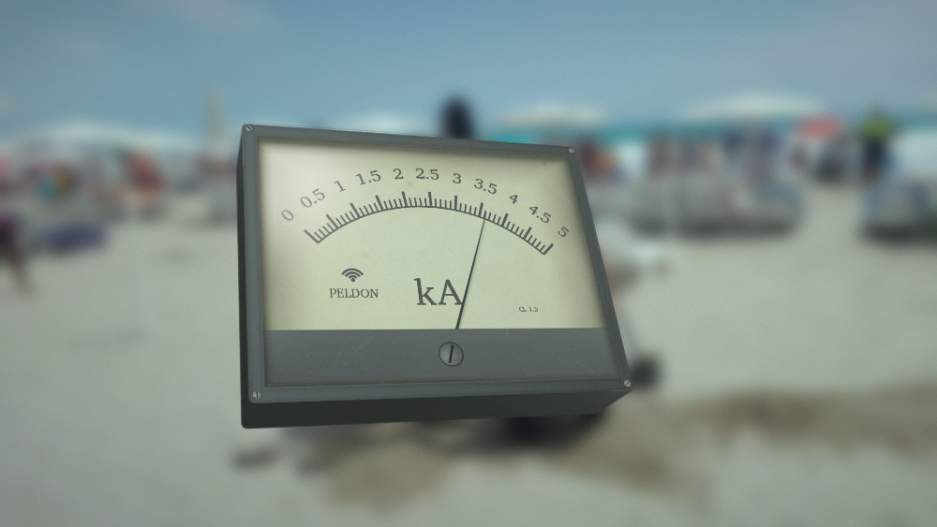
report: 3.6kA
